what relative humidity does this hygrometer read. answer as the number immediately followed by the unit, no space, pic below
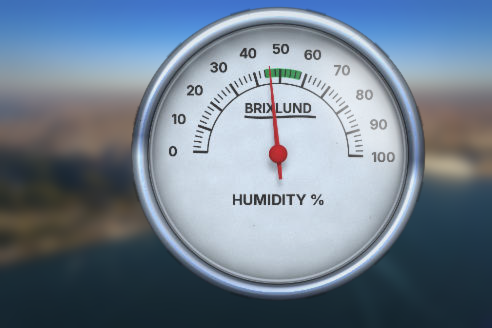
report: 46%
